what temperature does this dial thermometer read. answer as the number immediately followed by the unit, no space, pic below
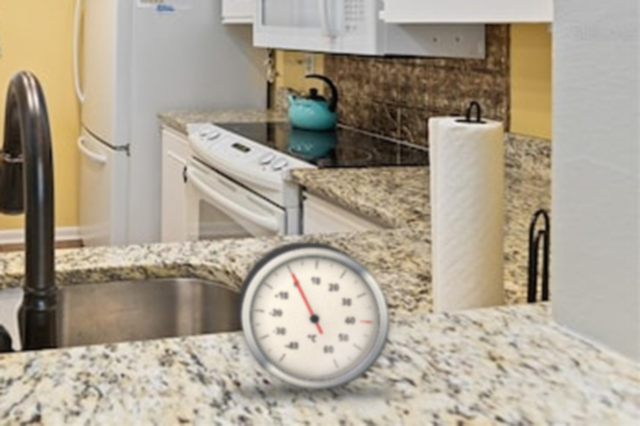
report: 0°C
